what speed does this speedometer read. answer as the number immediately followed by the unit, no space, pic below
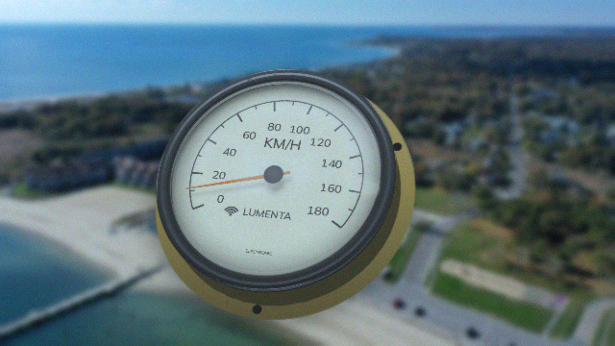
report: 10km/h
